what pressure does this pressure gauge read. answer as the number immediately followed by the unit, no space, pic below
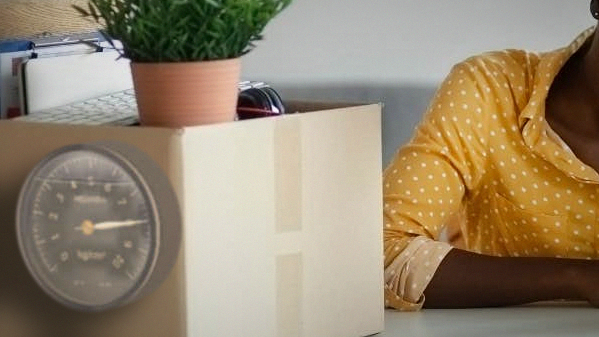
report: 8kg/cm²
